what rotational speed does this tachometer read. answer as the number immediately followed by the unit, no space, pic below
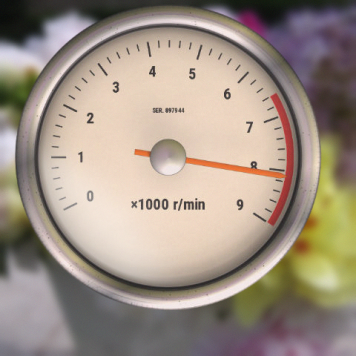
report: 8100rpm
